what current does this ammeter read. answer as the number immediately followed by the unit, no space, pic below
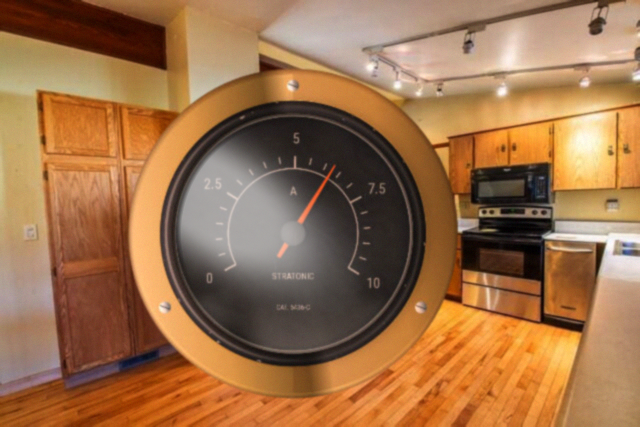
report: 6.25A
